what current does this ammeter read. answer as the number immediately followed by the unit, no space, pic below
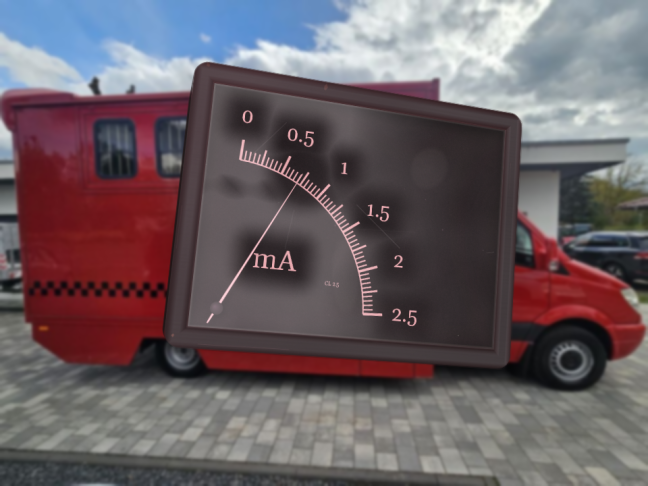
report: 0.7mA
